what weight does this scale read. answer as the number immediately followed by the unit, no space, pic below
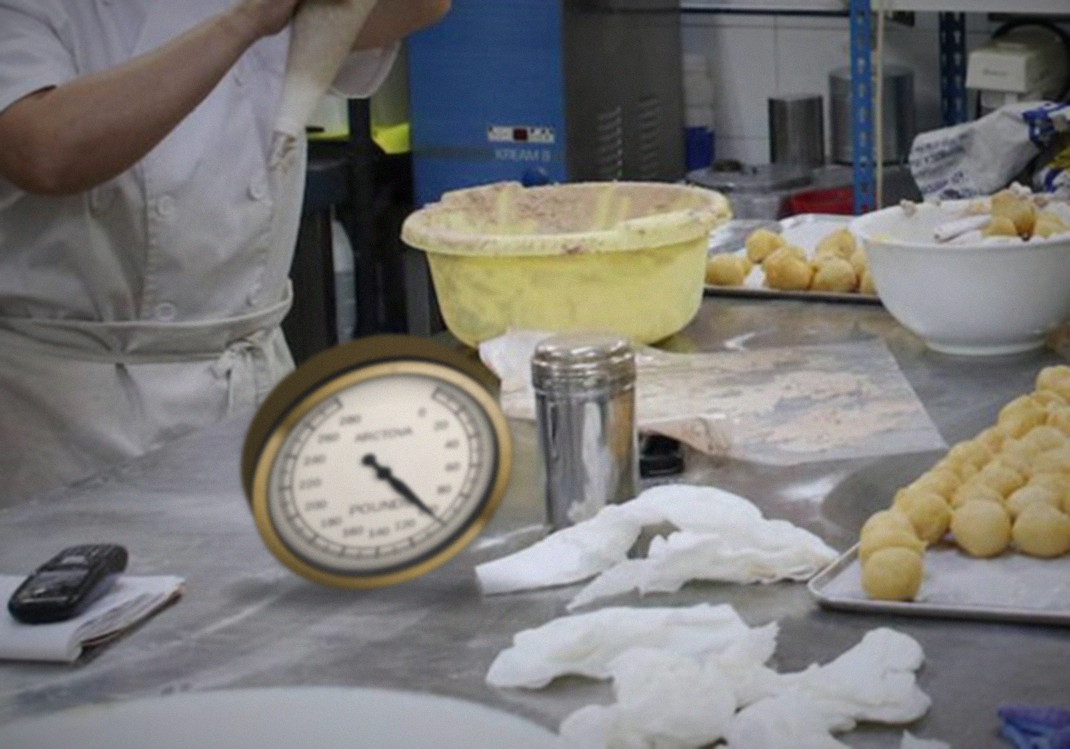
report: 100lb
